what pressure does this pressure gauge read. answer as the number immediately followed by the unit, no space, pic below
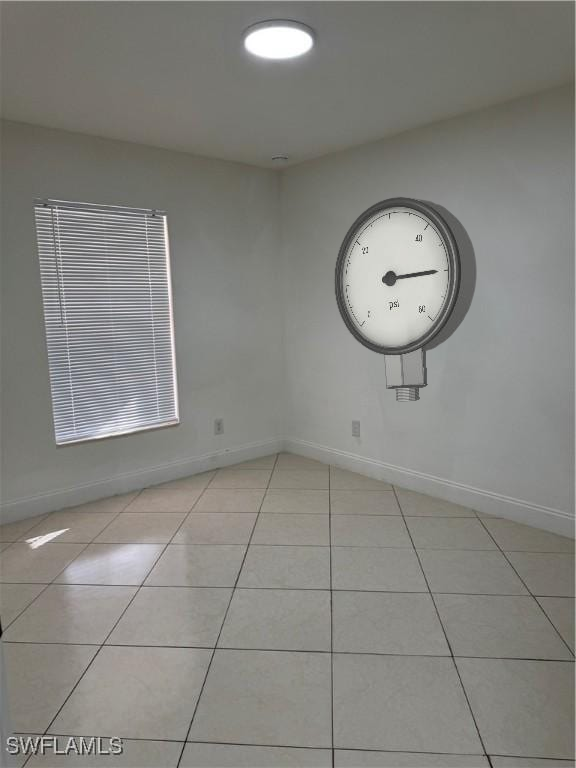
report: 50psi
